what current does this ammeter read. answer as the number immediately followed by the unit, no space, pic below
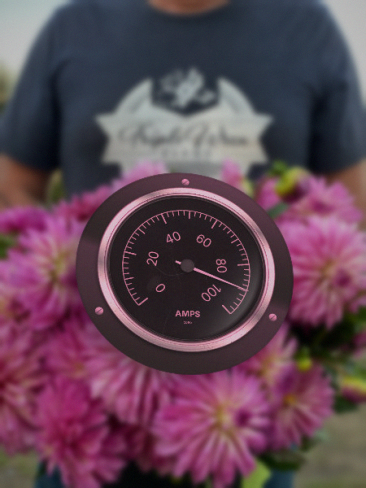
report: 90A
